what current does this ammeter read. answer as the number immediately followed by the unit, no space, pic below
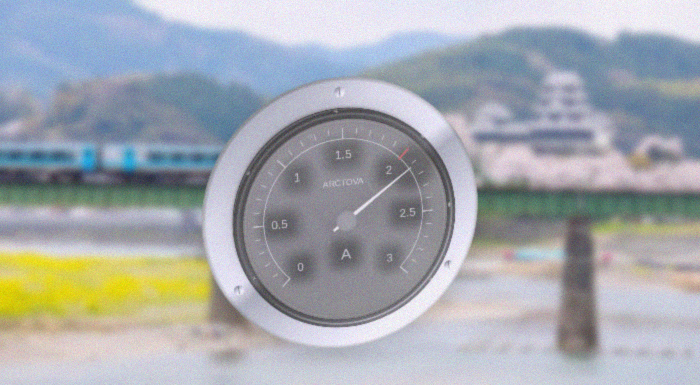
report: 2.1A
